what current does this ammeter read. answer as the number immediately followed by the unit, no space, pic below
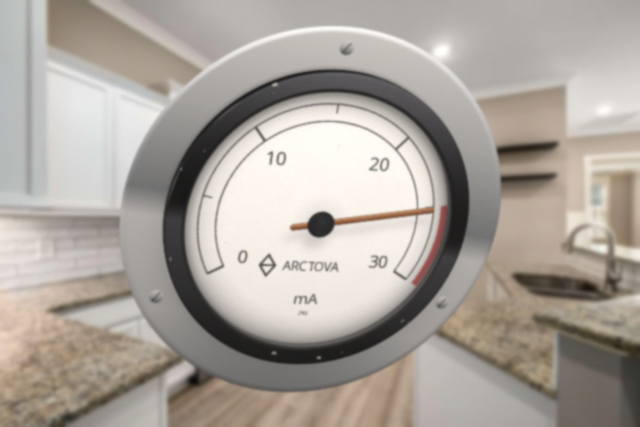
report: 25mA
